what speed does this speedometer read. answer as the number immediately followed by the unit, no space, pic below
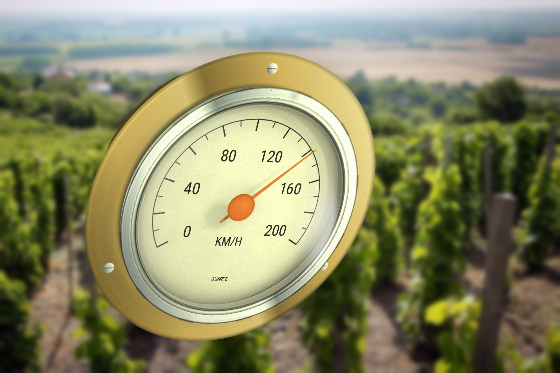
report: 140km/h
